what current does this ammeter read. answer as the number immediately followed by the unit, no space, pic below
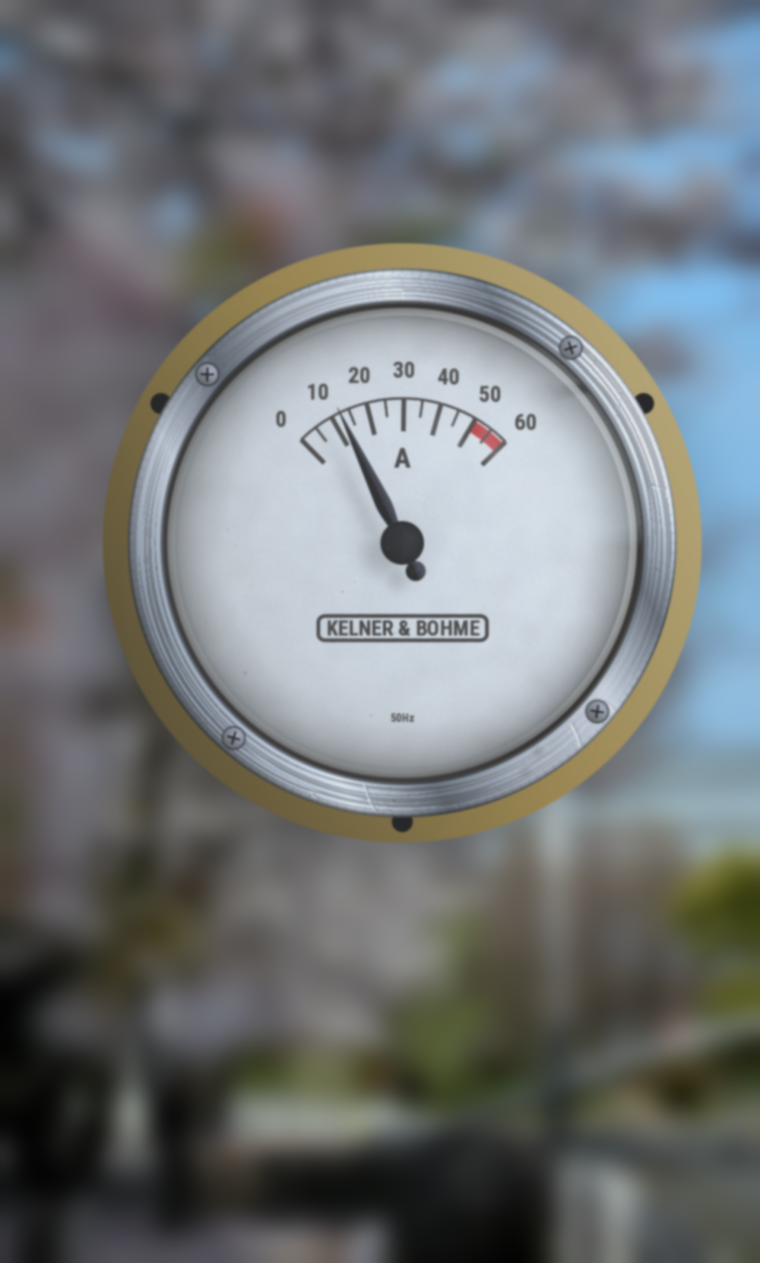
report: 12.5A
